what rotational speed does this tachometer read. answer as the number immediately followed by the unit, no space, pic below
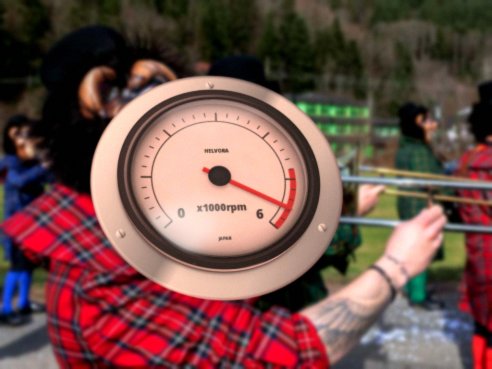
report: 5600rpm
